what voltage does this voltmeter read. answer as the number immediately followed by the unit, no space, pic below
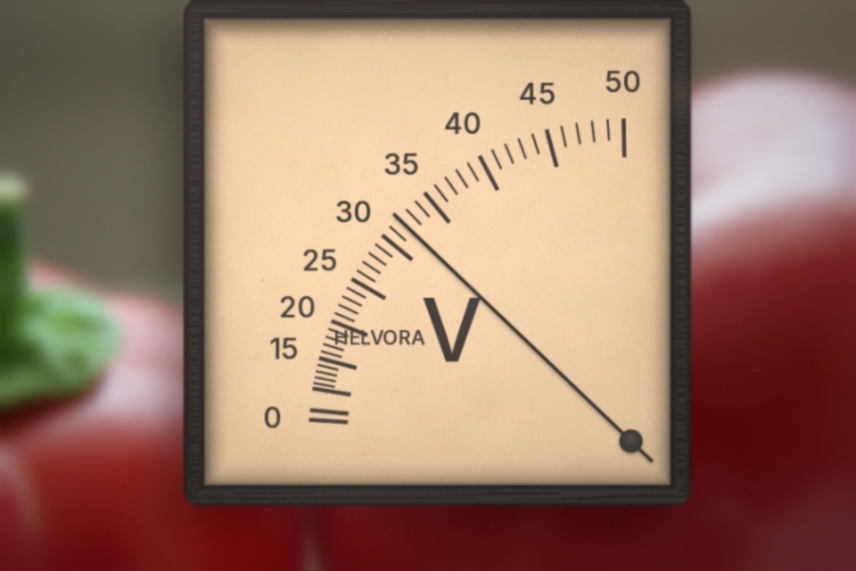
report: 32V
